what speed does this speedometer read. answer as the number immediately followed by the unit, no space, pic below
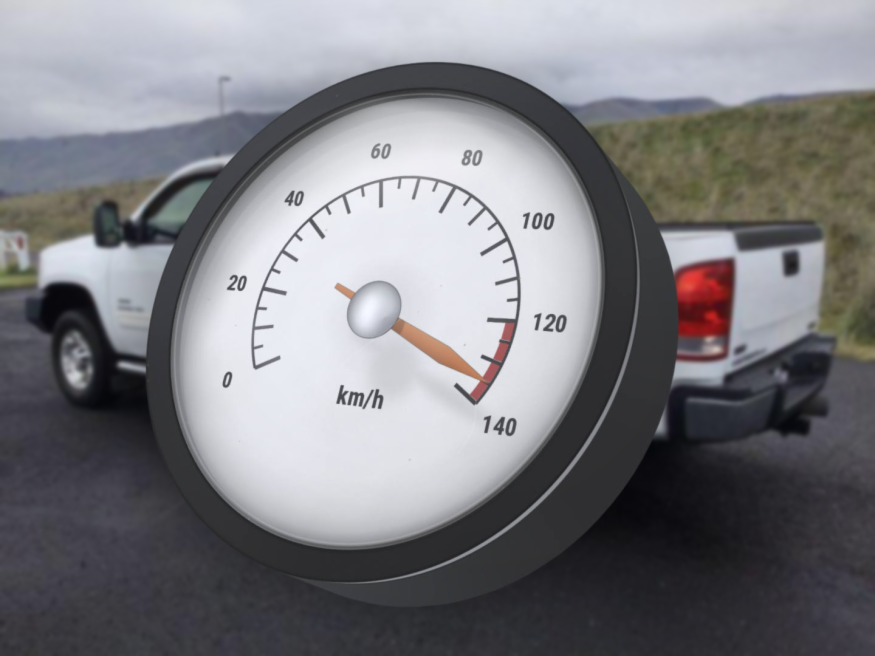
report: 135km/h
